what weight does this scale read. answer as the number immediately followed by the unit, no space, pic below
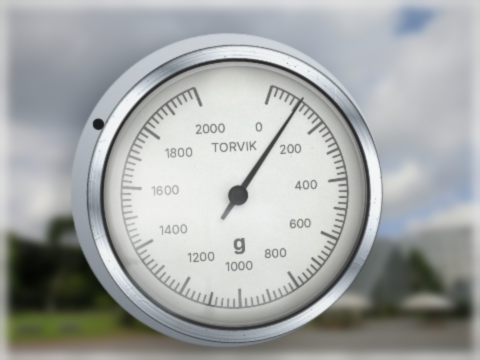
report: 100g
